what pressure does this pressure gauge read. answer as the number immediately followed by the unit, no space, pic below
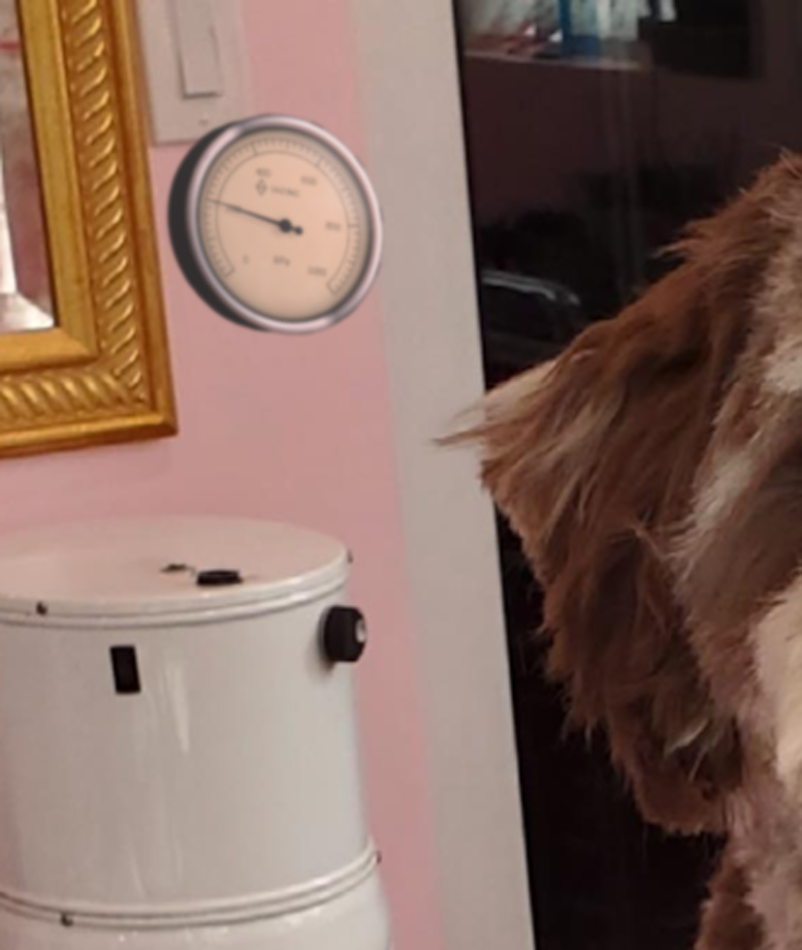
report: 200kPa
